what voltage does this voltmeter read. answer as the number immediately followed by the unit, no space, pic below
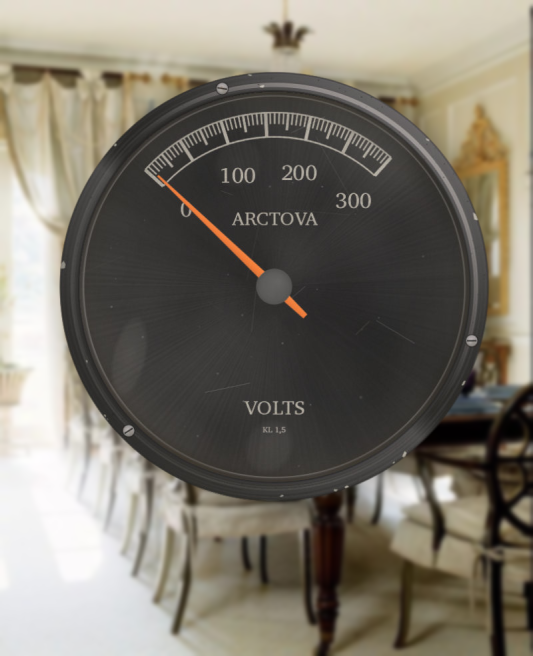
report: 5V
